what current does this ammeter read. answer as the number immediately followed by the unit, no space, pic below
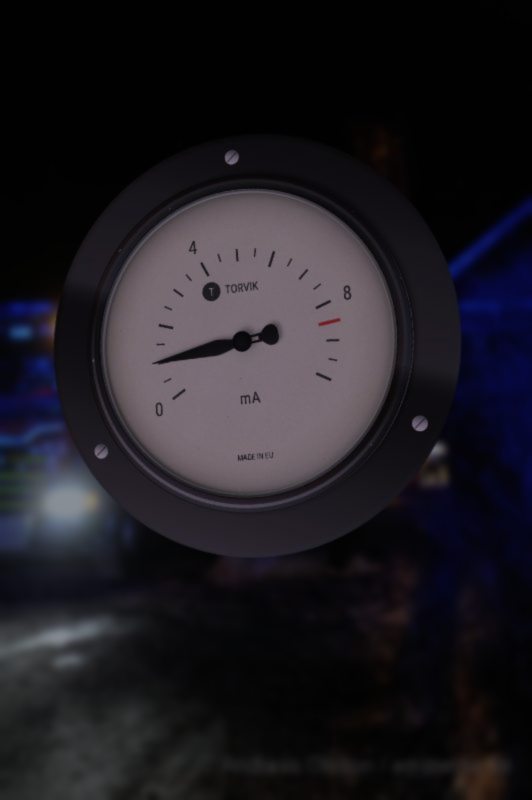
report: 1mA
